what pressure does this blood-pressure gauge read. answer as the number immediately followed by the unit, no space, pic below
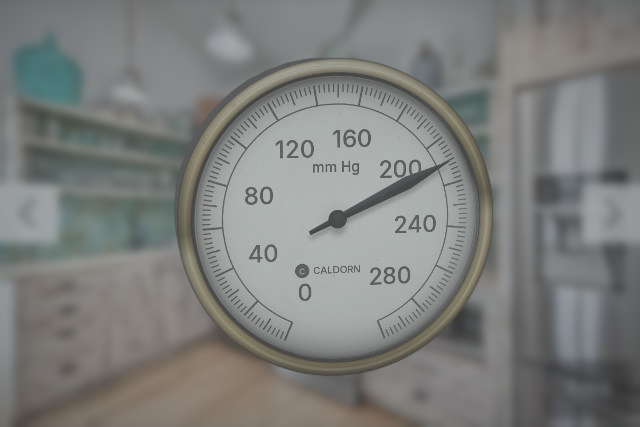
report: 210mmHg
